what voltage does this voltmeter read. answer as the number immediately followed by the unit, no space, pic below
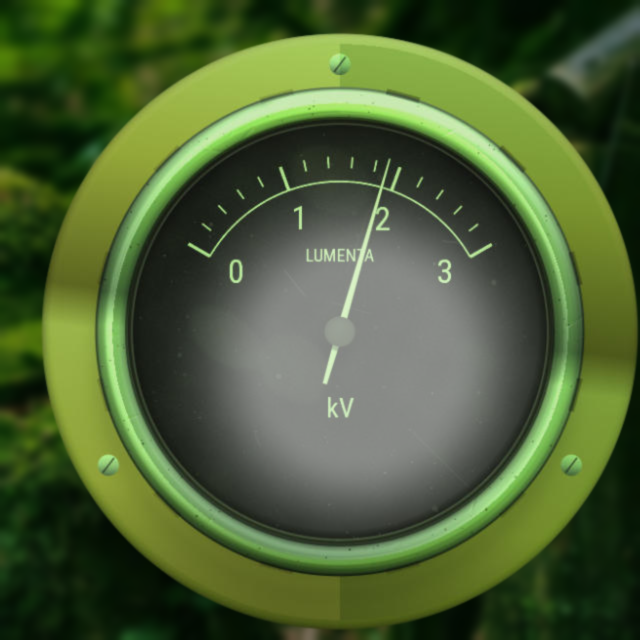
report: 1.9kV
